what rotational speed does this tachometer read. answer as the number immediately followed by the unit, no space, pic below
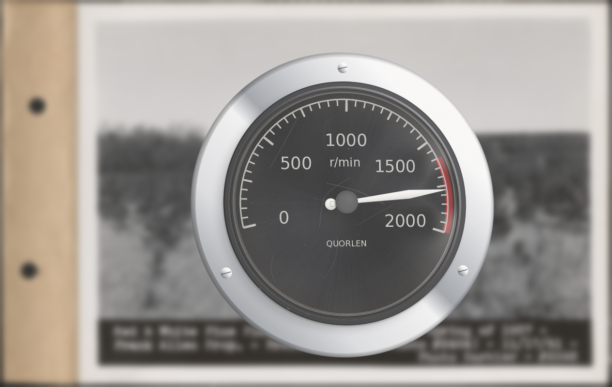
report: 1775rpm
